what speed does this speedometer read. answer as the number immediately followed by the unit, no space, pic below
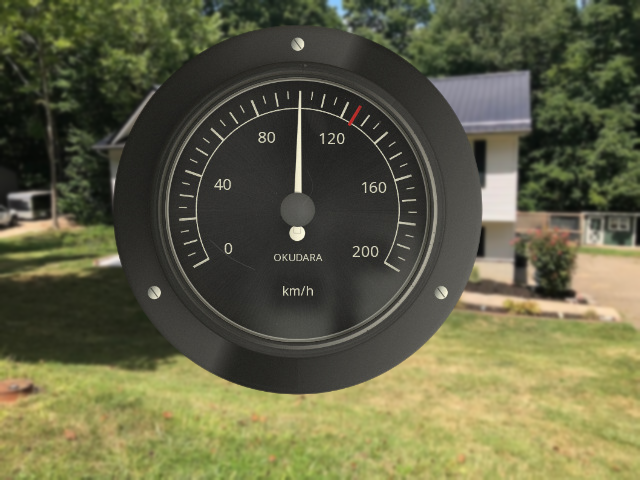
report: 100km/h
